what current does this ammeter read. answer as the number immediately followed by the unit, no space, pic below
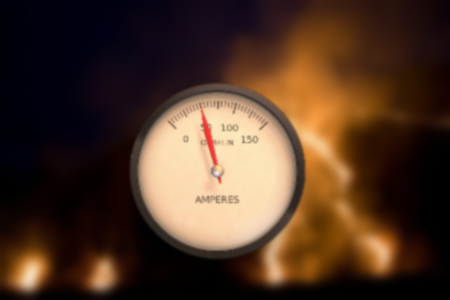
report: 50A
